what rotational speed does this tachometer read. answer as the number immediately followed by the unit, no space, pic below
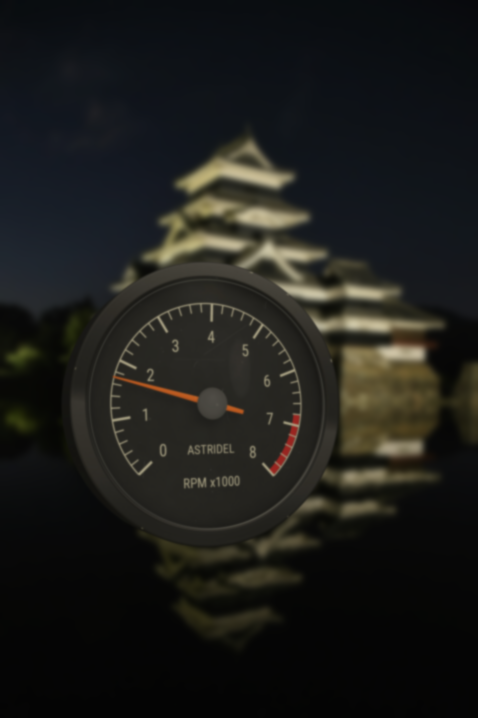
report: 1700rpm
